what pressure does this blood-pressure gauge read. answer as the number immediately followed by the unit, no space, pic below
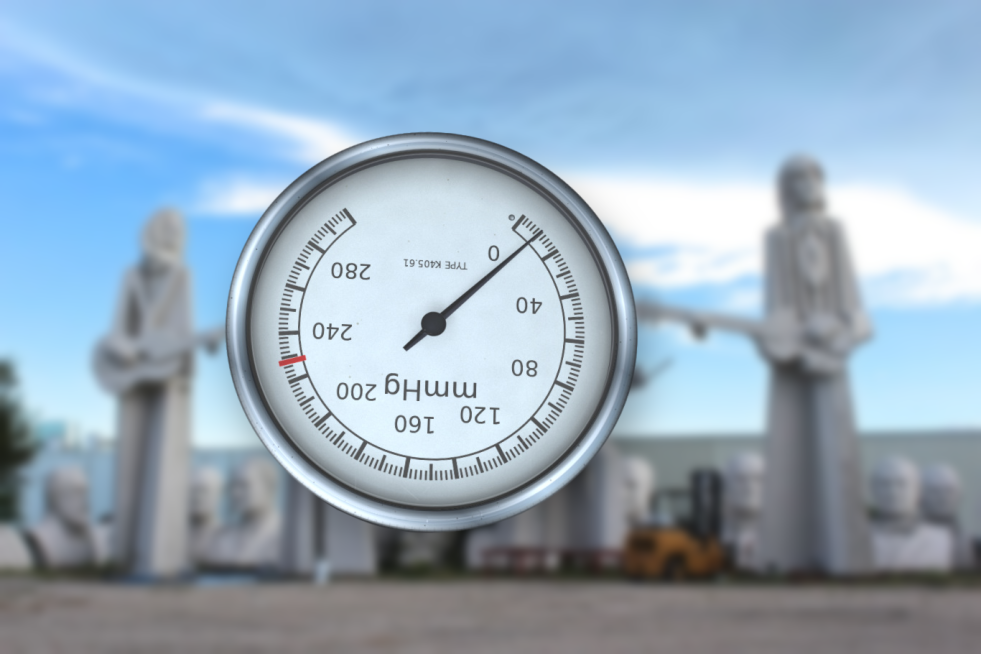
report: 10mmHg
